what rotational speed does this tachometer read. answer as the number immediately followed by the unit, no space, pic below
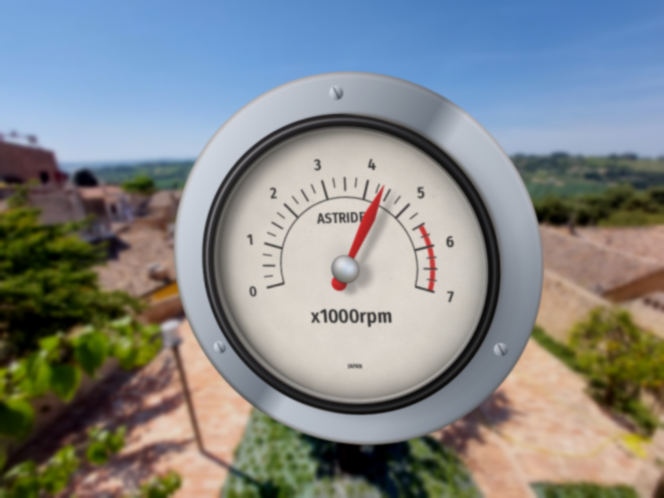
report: 4375rpm
